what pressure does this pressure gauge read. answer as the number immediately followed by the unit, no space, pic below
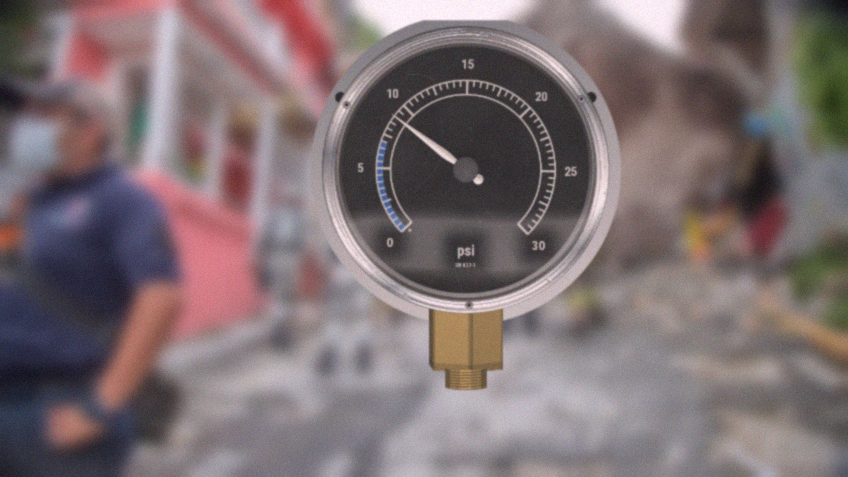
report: 9psi
